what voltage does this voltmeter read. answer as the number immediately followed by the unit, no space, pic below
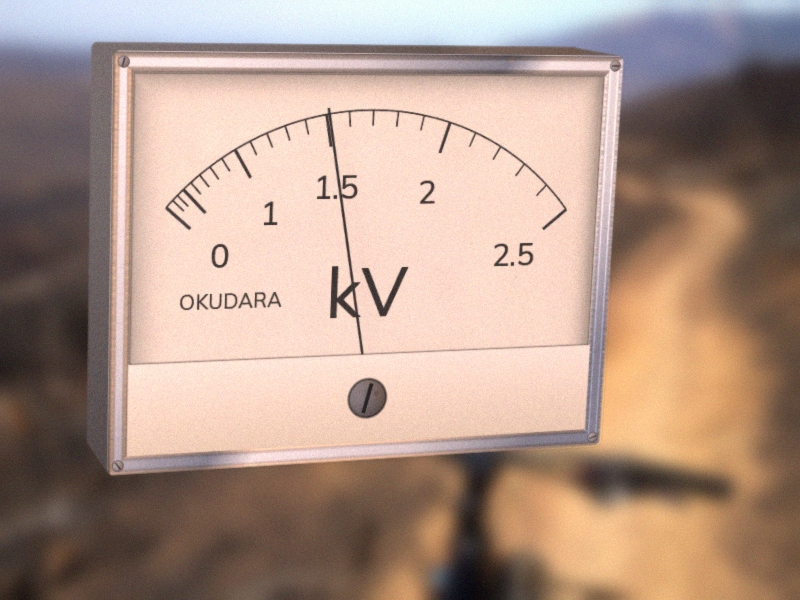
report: 1.5kV
